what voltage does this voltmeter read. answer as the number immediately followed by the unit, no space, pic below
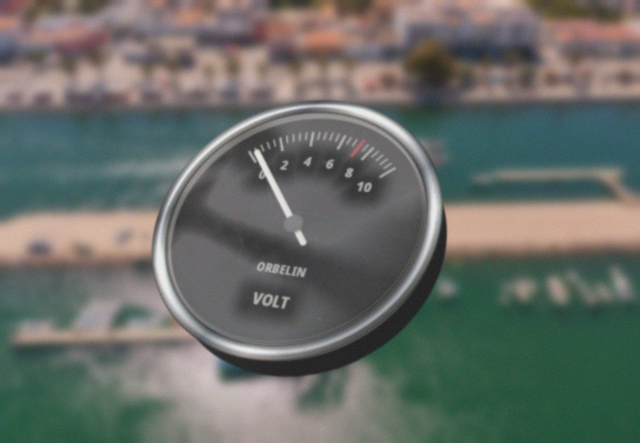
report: 0.4V
